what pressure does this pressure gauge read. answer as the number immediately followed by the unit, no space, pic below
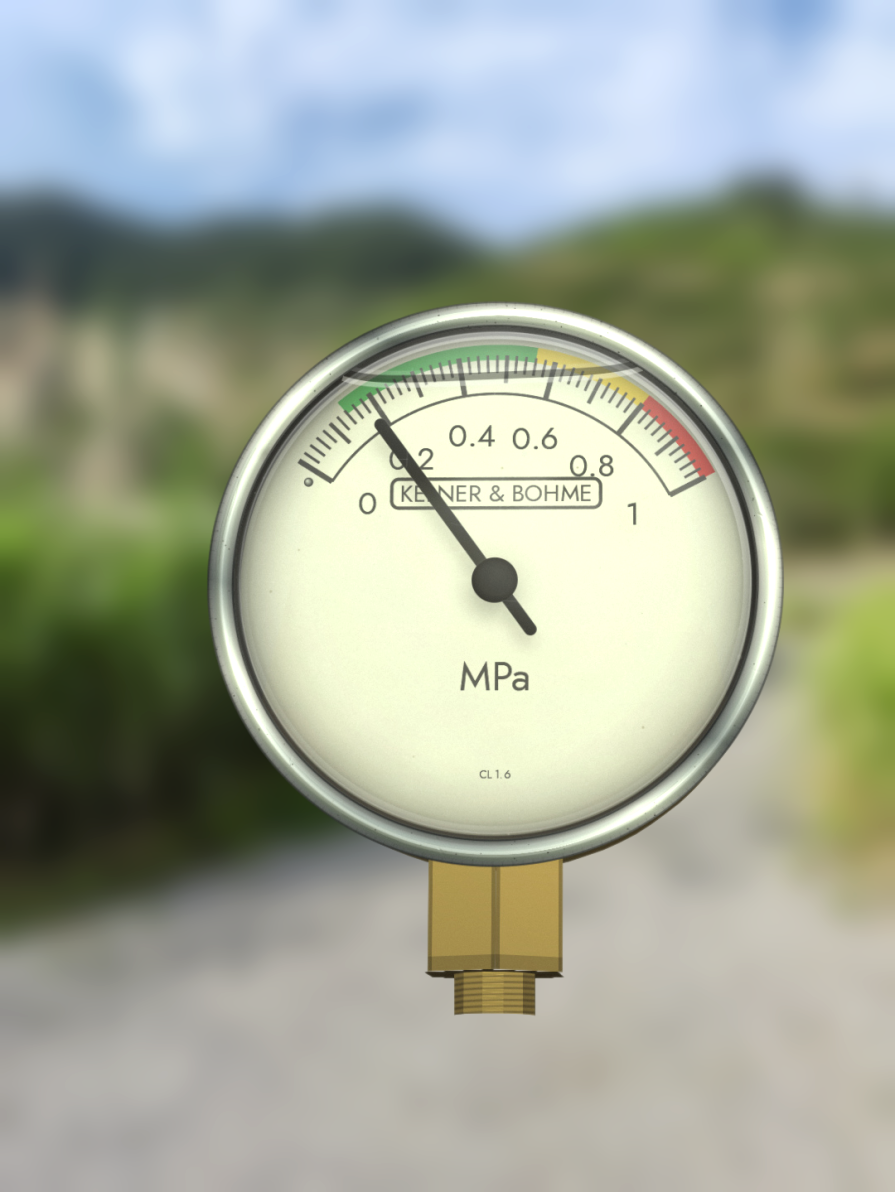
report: 0.18MPa
